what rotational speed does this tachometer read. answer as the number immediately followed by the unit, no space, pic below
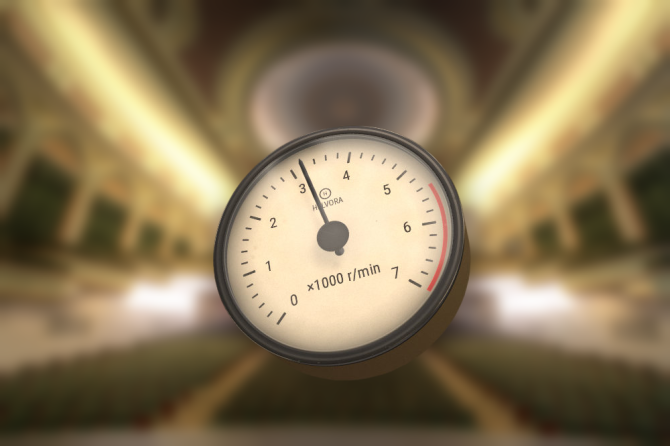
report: 3200rpm
